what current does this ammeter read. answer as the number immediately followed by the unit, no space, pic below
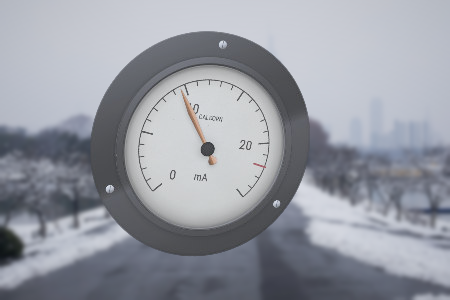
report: 9.5mA
